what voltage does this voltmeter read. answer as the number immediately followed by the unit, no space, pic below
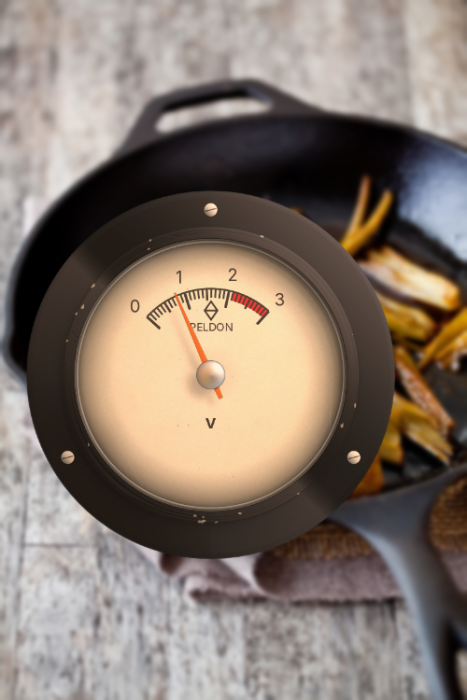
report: 0.8V
